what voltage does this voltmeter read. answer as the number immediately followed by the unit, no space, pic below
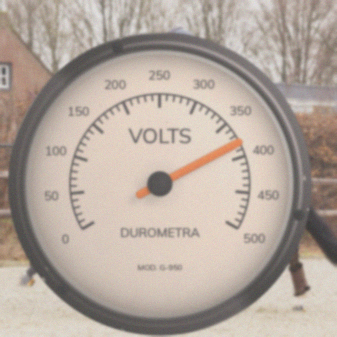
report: 380V
